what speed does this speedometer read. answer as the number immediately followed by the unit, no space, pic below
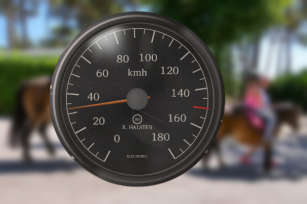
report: 32.5km/h
